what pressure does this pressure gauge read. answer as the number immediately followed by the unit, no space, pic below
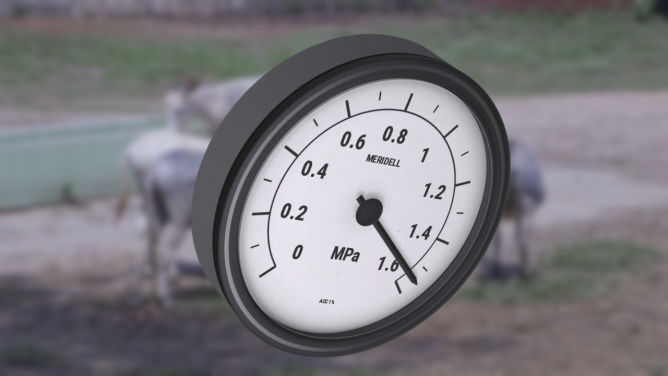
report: 1.55MPa
